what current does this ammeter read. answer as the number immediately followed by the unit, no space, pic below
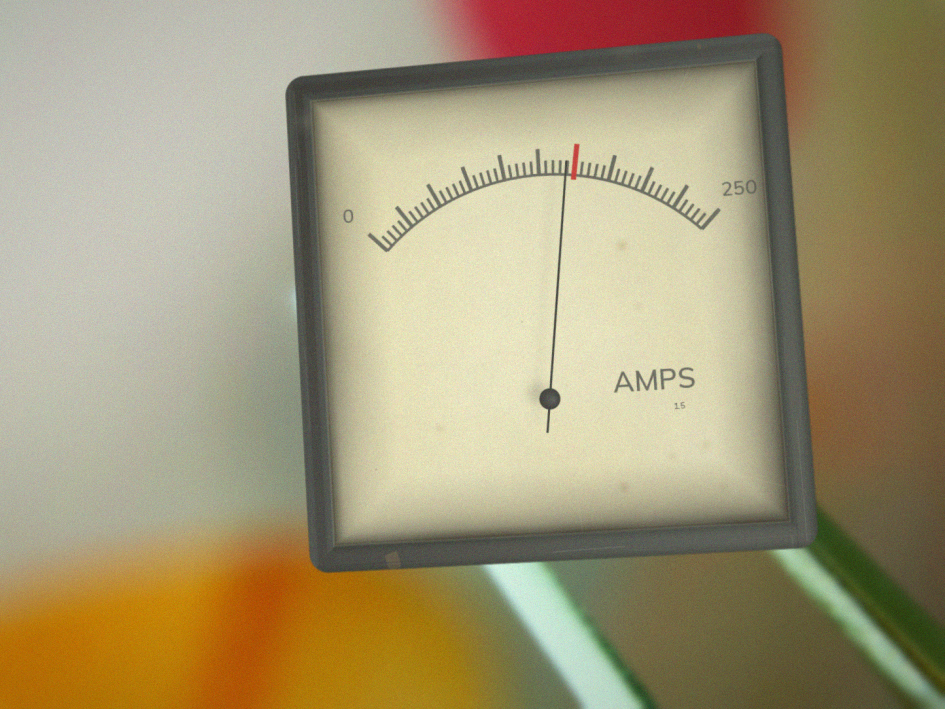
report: 145A
